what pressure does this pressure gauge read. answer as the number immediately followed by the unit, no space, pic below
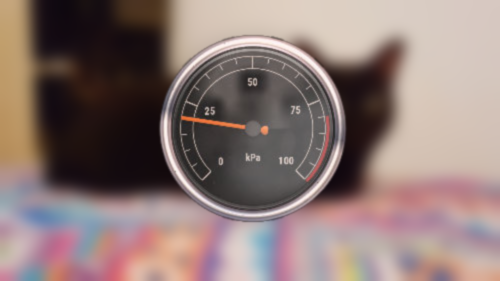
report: 20kPa
